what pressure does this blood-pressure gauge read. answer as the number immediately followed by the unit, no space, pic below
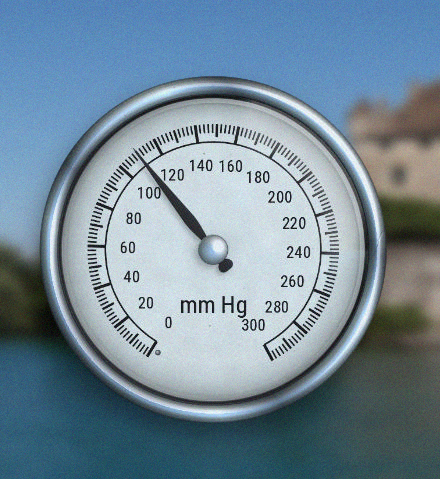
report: 110mmHg
